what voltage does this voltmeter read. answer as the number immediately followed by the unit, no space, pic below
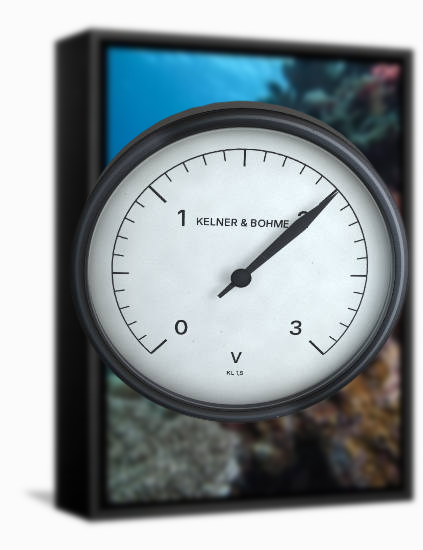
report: 2V
